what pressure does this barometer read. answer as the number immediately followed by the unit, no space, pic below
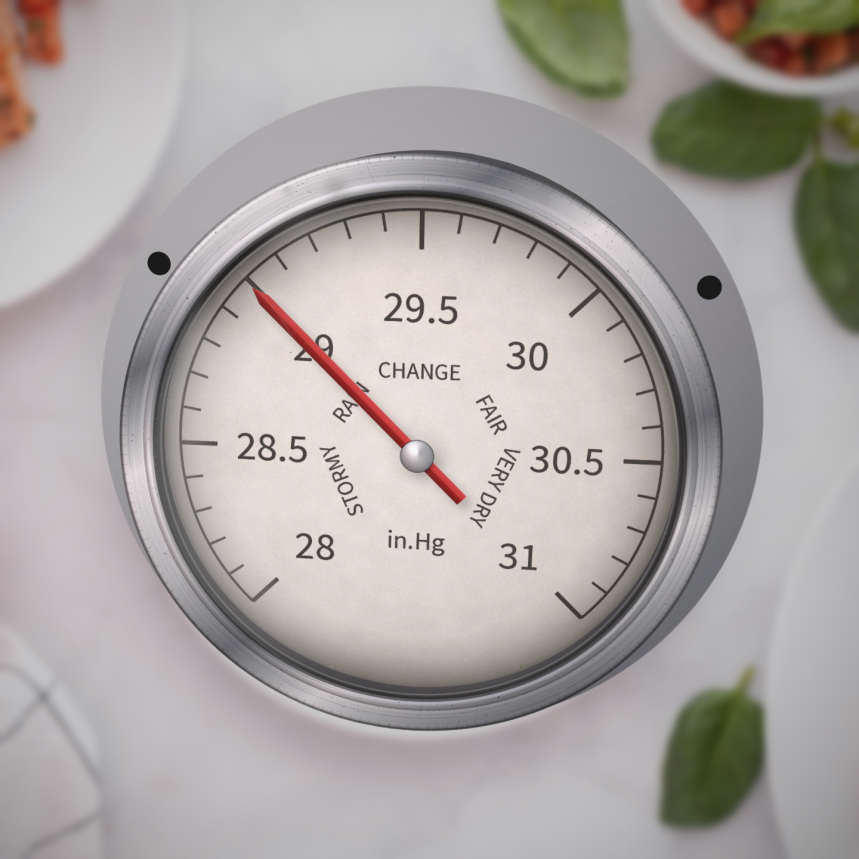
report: 29inHg
